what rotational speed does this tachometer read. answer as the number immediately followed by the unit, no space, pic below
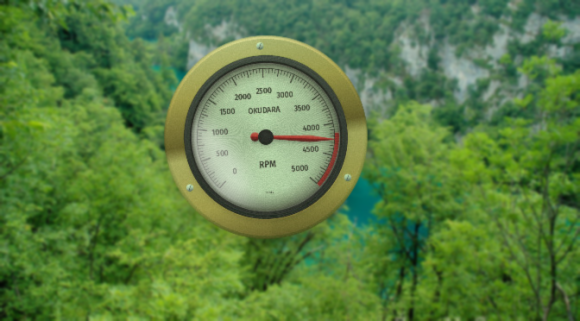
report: 4250rpm
